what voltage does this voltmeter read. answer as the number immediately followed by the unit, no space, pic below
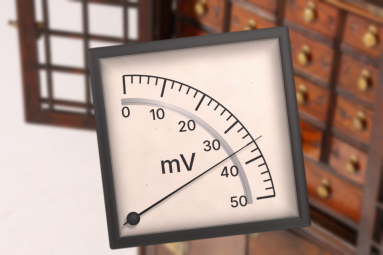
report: 36mV
